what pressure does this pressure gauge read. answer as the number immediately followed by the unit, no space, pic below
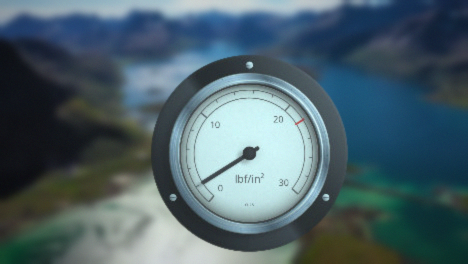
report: 2psi
